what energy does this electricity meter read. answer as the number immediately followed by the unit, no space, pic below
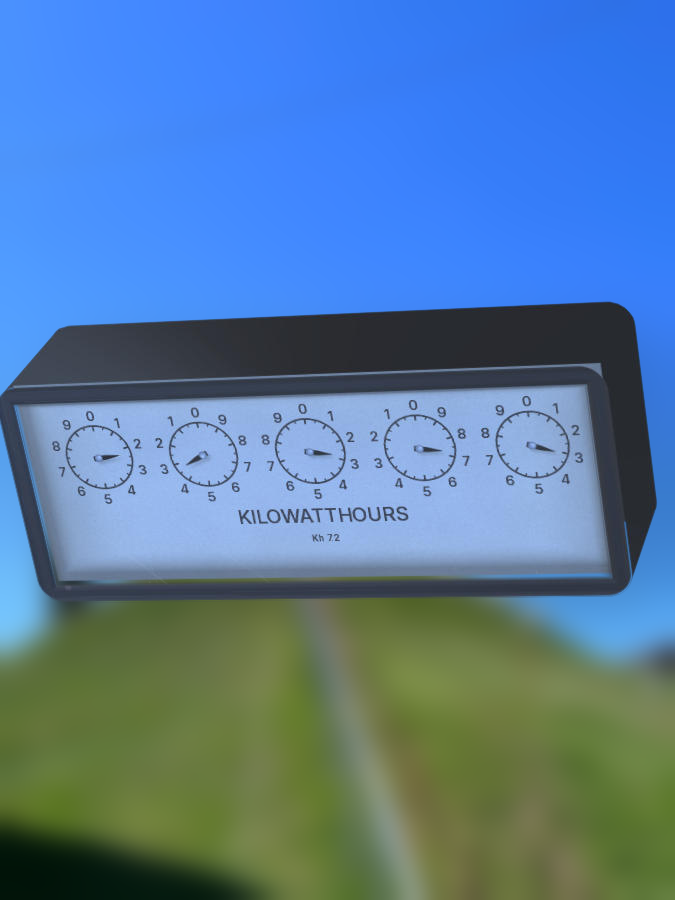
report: 23273kWh
